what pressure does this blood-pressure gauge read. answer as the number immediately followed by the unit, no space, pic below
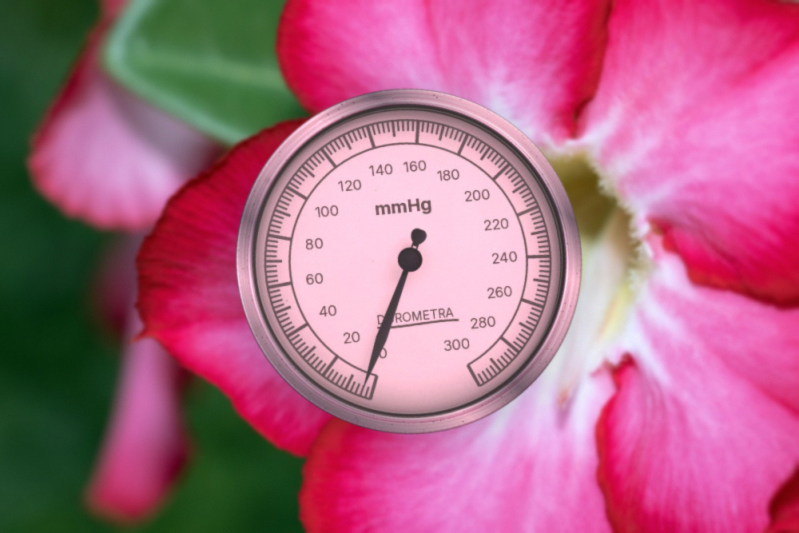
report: 4mmHg
